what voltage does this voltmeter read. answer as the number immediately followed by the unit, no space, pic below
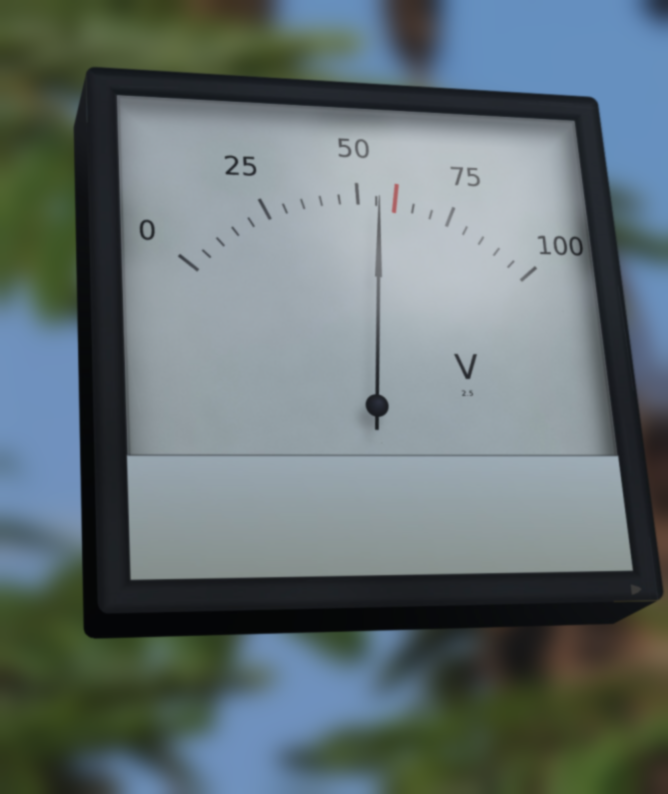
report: 55V
